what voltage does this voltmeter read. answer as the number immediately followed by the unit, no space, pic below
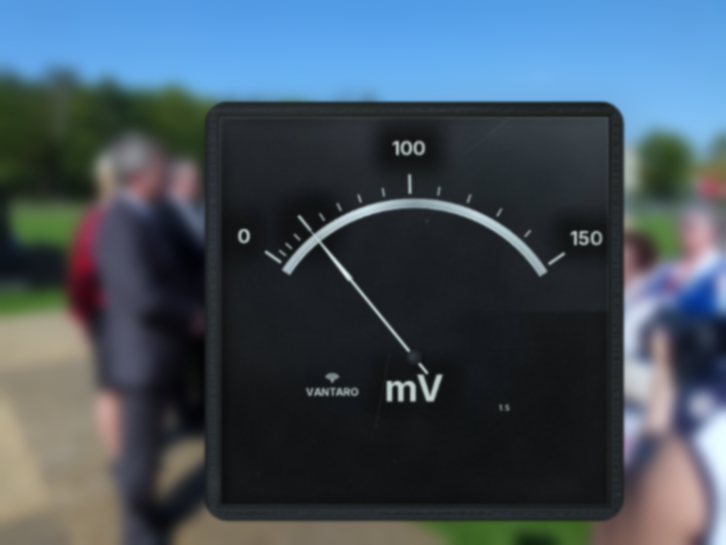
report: 50mV
